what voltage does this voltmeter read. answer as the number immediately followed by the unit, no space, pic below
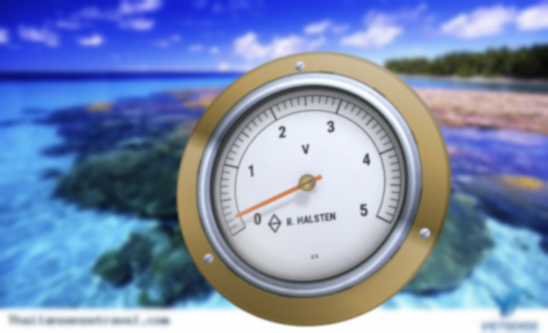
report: 0.2V
